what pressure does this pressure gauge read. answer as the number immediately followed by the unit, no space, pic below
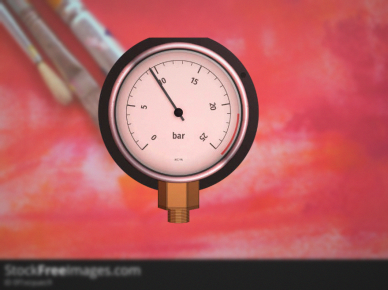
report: 9.5bar
